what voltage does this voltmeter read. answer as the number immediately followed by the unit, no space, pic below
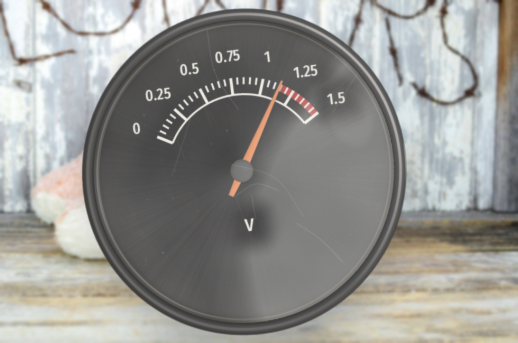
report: 1.15V
